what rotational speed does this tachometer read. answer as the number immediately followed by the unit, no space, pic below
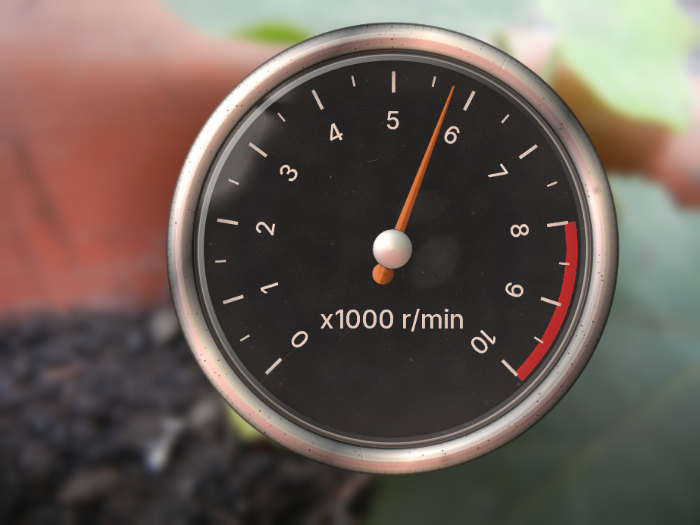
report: 5750rpm
